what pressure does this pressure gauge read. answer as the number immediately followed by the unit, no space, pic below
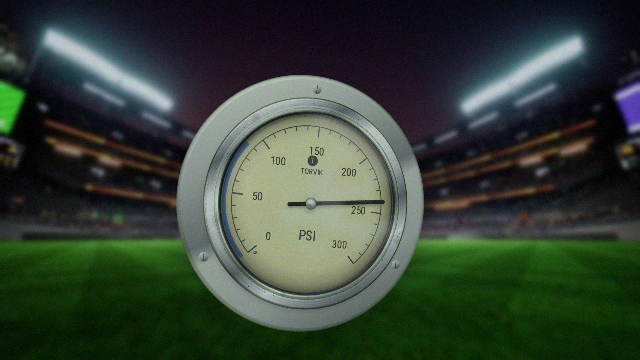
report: 240psi
